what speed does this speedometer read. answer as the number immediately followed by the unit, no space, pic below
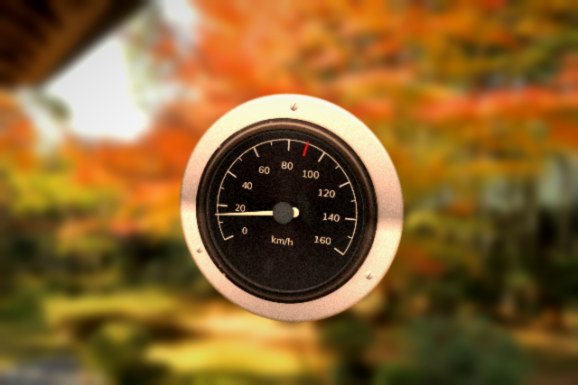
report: 15km/h
